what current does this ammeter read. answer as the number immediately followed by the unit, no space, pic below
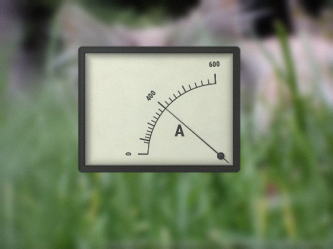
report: 400A
